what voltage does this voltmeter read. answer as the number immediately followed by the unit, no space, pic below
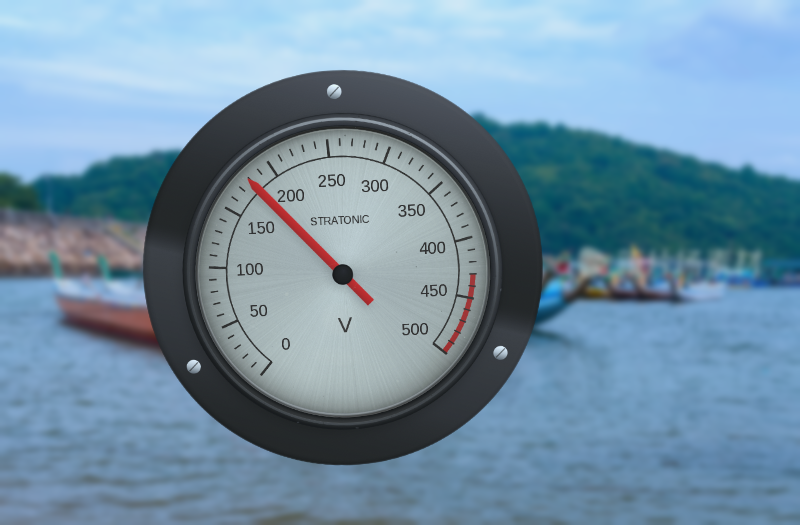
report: 180V
